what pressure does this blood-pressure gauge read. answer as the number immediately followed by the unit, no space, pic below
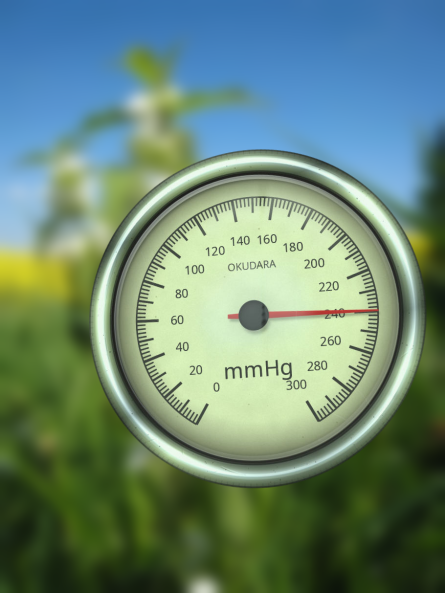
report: 240mmHg
